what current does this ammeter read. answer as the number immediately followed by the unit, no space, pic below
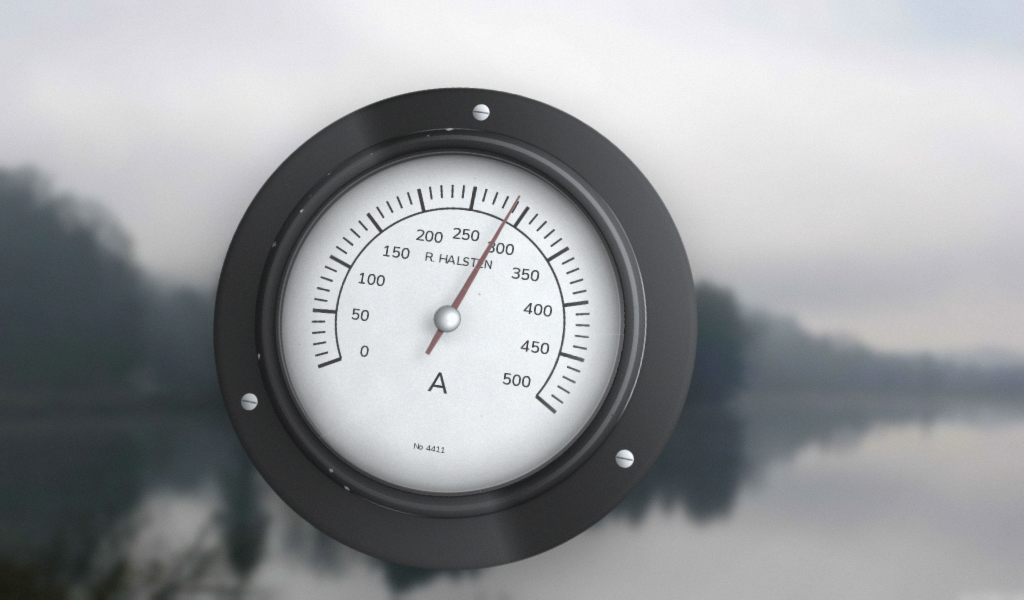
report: 290A
